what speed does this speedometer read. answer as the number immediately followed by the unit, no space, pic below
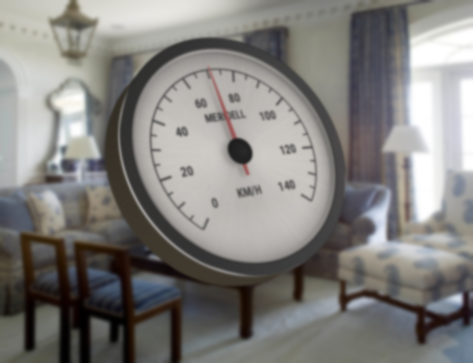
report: 70km/h
